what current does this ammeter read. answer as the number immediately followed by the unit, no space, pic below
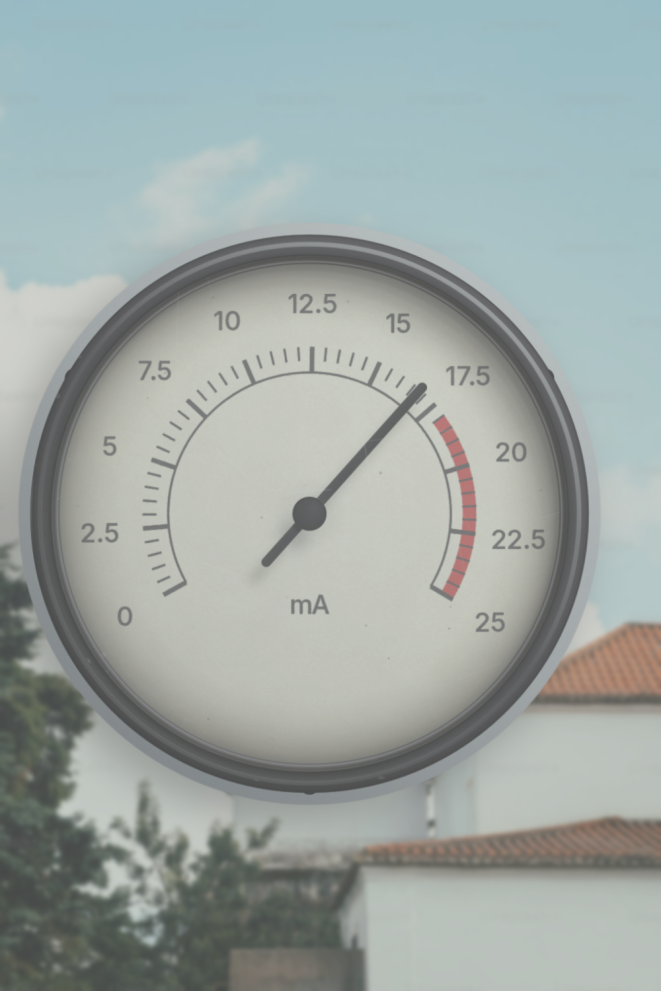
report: 16.75mA
